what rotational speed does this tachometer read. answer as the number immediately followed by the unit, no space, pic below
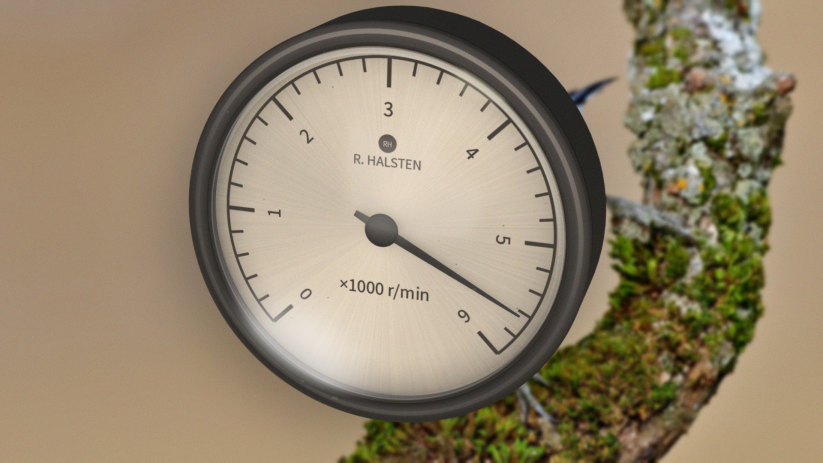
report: 5600rpm
